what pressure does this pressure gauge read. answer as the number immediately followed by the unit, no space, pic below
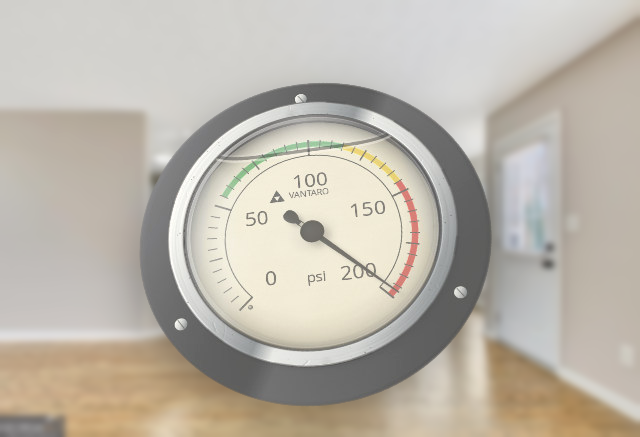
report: 197.5psi
